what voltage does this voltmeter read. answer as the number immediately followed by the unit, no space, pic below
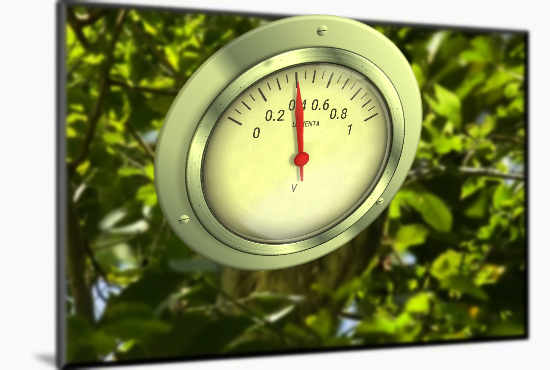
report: 0.4V
